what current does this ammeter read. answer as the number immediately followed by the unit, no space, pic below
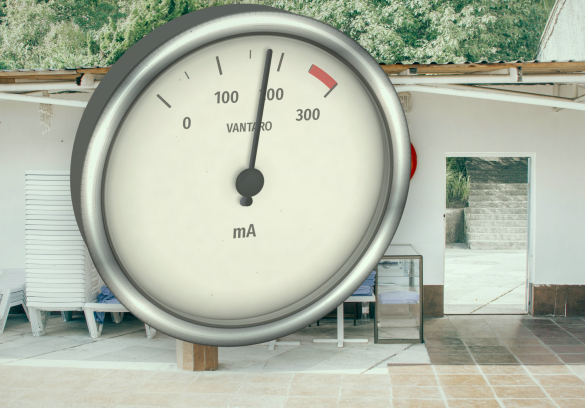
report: 175mA
